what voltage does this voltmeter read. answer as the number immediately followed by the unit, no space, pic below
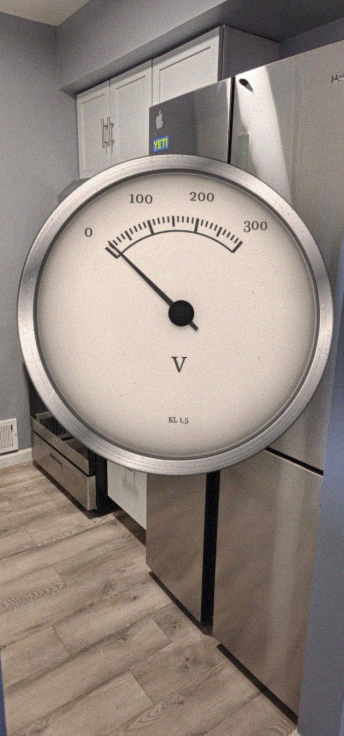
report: 10V
